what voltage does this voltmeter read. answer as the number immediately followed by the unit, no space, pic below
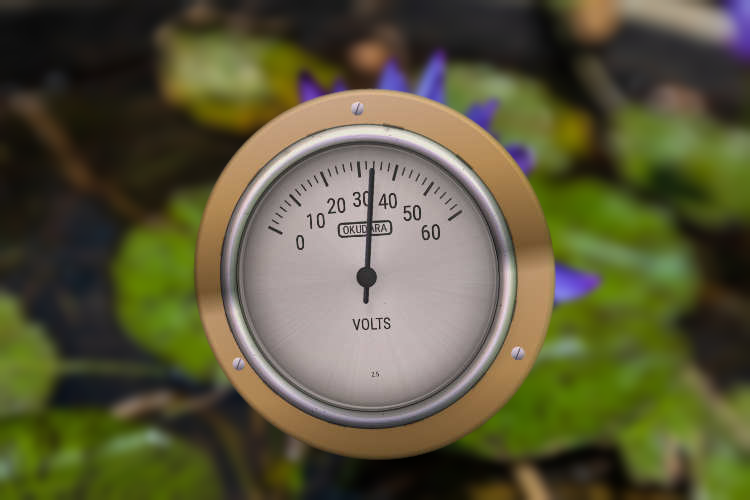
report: 34V
